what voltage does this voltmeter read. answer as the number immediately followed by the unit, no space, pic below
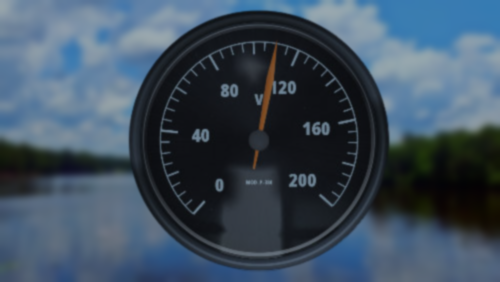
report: 110V
